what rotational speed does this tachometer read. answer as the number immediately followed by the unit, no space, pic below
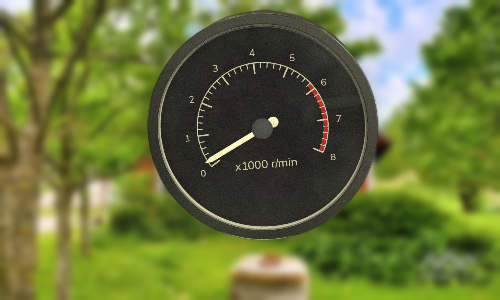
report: 200rpm
